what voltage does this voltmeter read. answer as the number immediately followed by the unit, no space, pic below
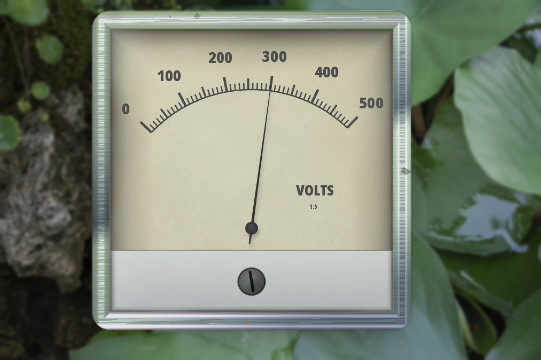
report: 300V
